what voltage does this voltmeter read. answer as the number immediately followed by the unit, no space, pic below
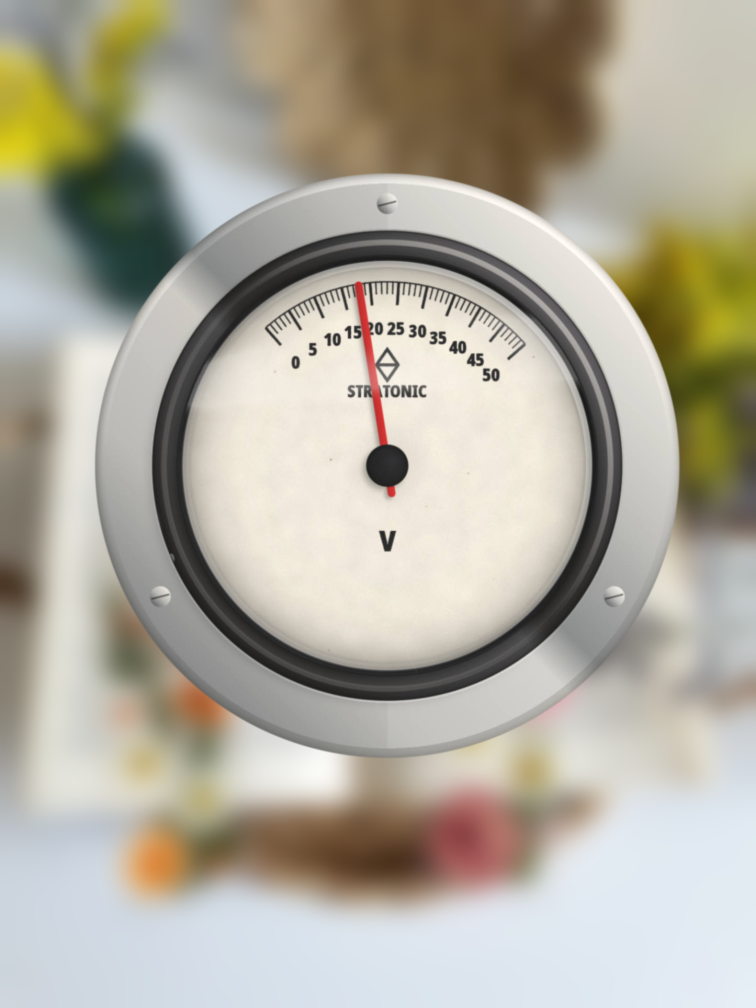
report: 18V
